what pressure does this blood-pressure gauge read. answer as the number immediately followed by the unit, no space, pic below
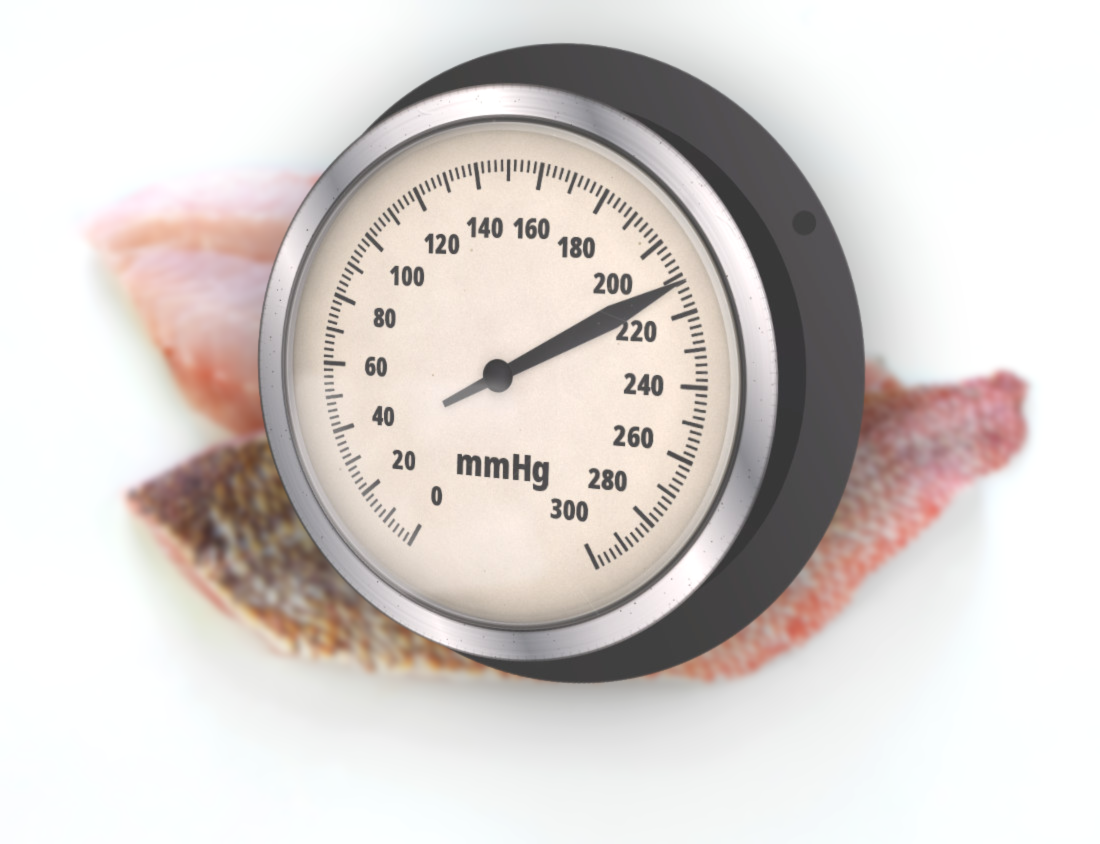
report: 212mmHg
